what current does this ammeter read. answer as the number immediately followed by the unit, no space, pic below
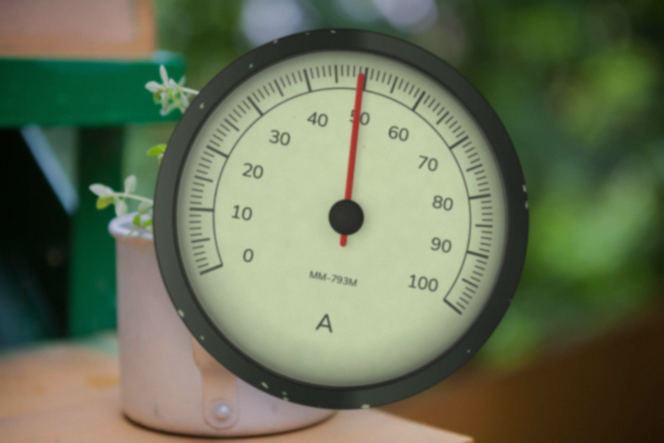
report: 49A
